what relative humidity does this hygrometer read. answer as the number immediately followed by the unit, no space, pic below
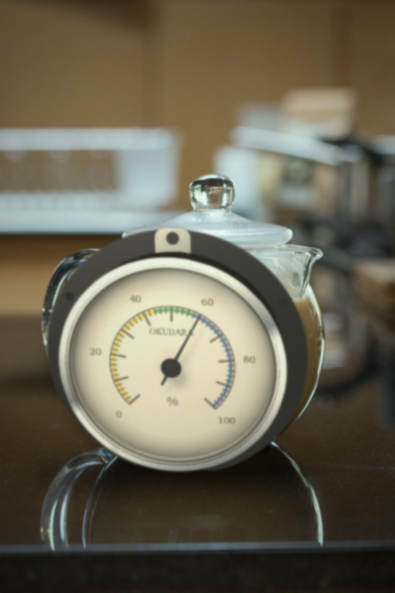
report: 60%
